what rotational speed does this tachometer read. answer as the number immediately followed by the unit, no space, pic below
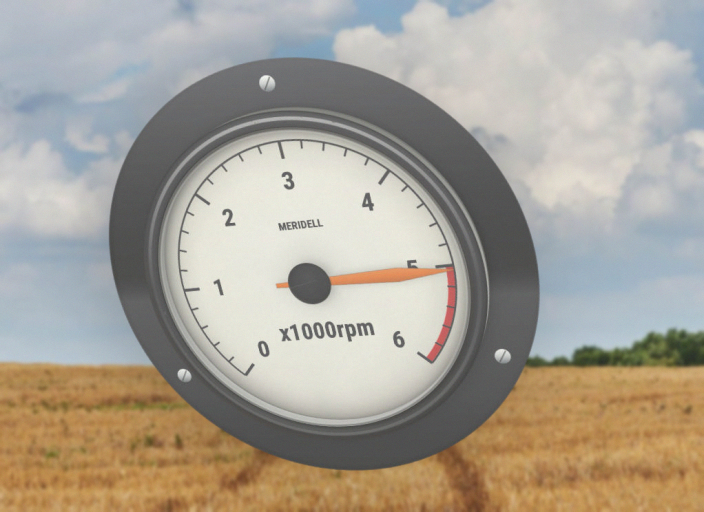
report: 5000rpm
